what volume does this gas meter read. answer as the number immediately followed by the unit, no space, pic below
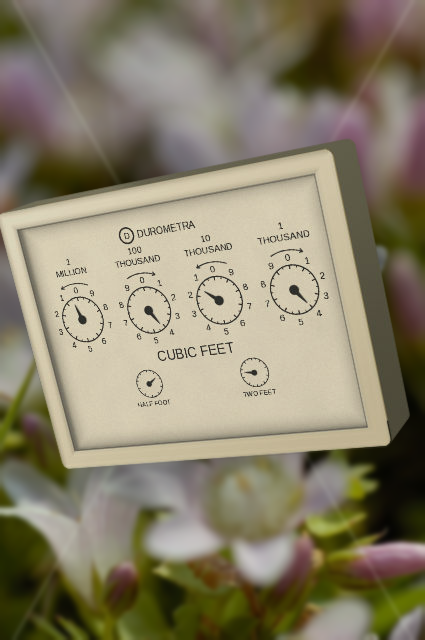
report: 41400ft³
